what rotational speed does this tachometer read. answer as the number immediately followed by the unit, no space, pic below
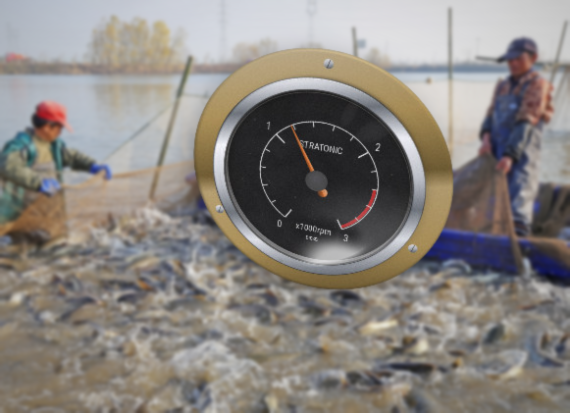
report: 1200rpm
